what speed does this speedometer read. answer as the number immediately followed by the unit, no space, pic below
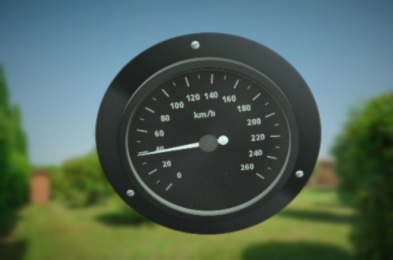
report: 40km/h
